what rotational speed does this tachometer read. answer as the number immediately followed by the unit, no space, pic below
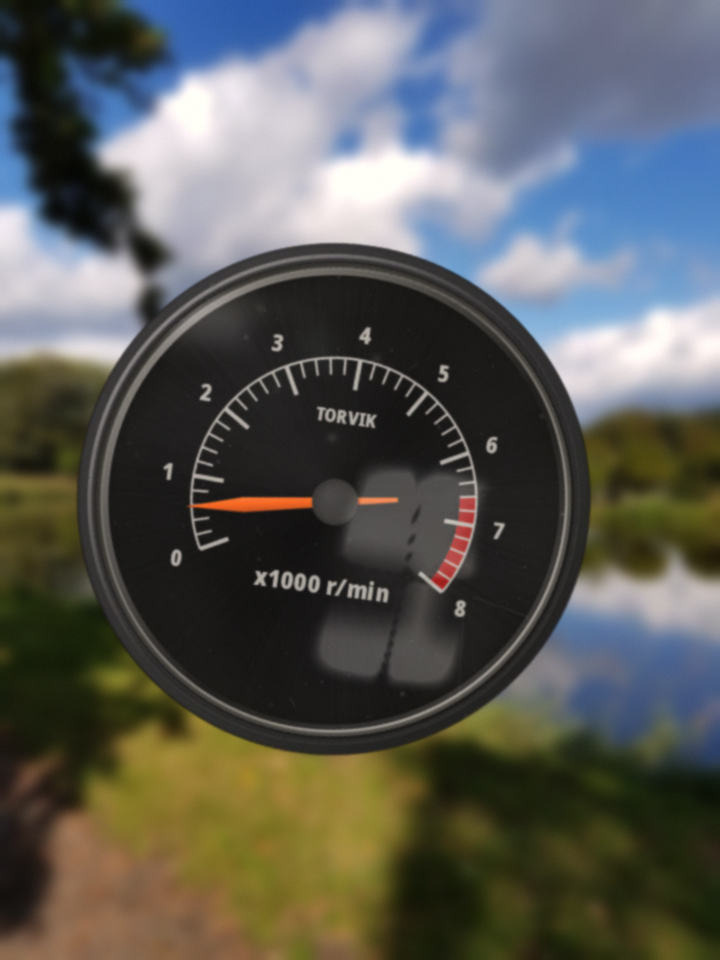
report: 600rpm
